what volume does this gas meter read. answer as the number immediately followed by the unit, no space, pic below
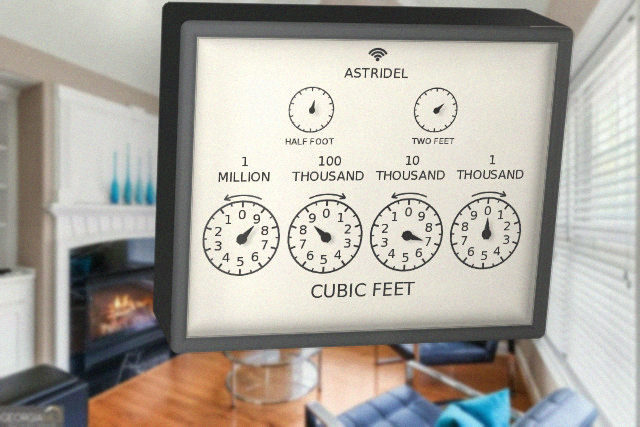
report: 887000ft³
